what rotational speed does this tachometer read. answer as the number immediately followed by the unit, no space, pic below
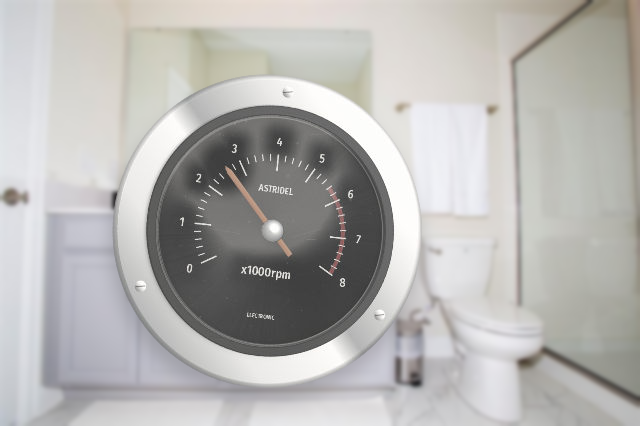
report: 2600rpm
